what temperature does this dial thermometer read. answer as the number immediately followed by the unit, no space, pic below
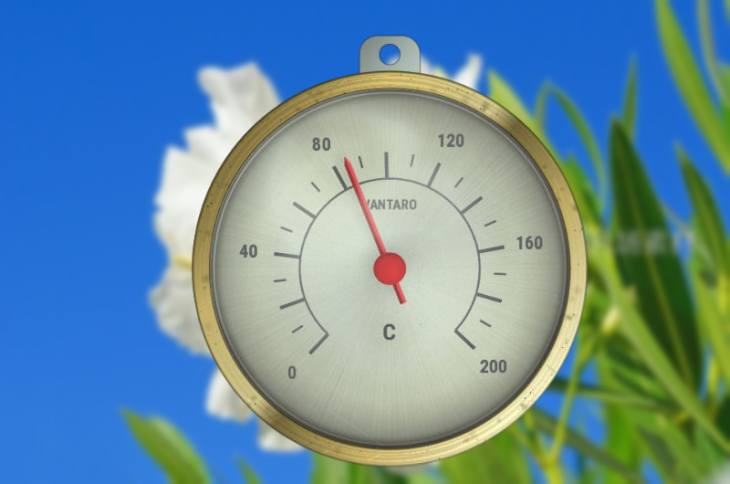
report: 85°C
